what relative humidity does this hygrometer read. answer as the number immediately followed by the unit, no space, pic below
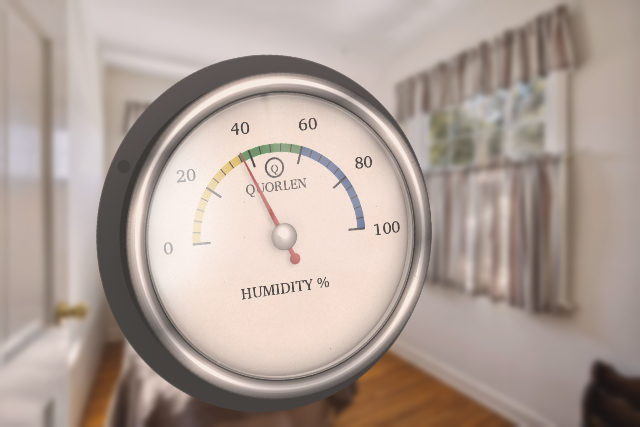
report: 36%
